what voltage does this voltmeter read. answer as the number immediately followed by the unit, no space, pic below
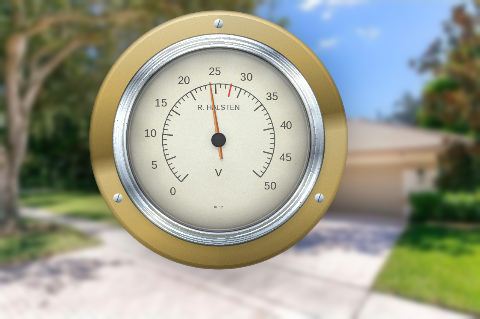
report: 24V
